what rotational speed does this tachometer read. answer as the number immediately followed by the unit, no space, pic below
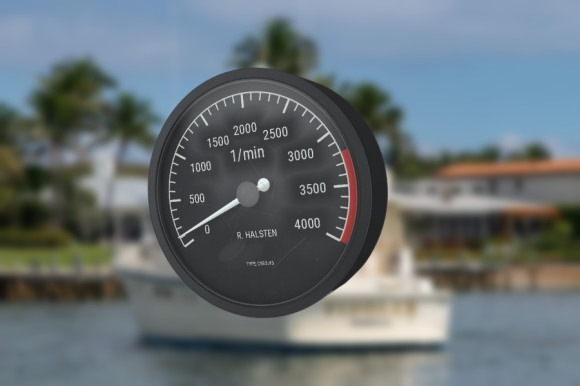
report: 100rpm
